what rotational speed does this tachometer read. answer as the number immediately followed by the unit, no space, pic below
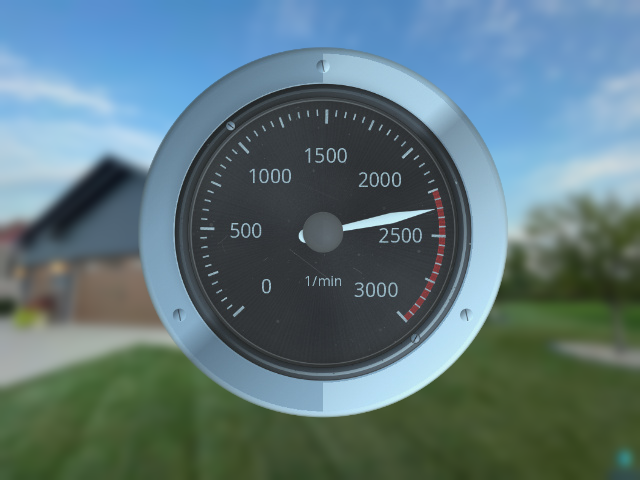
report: 2350rpm
